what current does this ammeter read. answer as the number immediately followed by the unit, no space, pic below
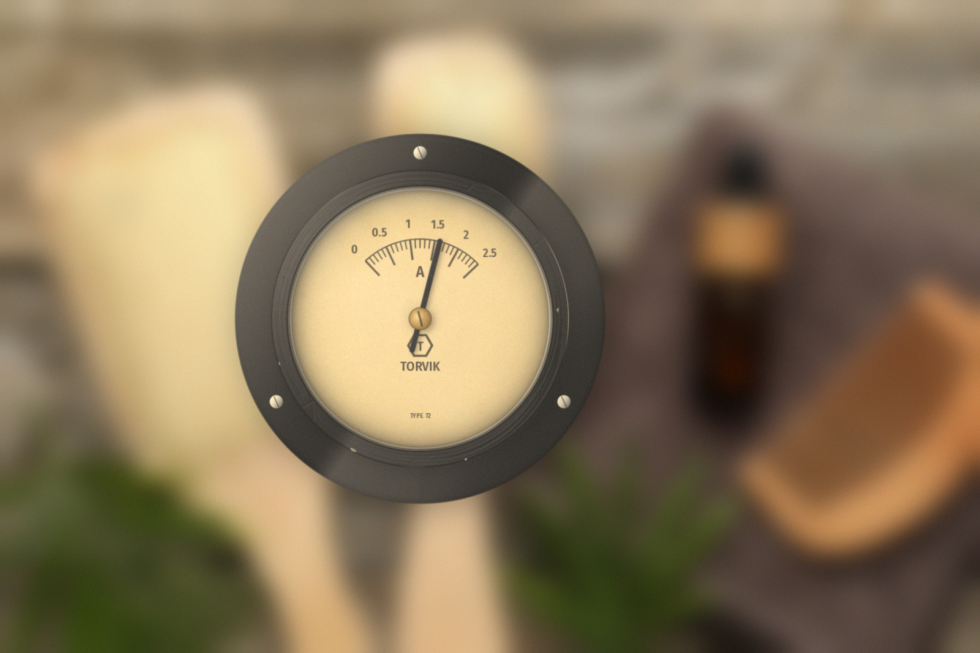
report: 1.6A
